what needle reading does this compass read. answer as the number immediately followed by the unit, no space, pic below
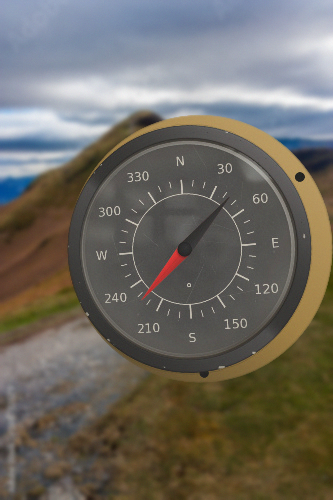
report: 225°
